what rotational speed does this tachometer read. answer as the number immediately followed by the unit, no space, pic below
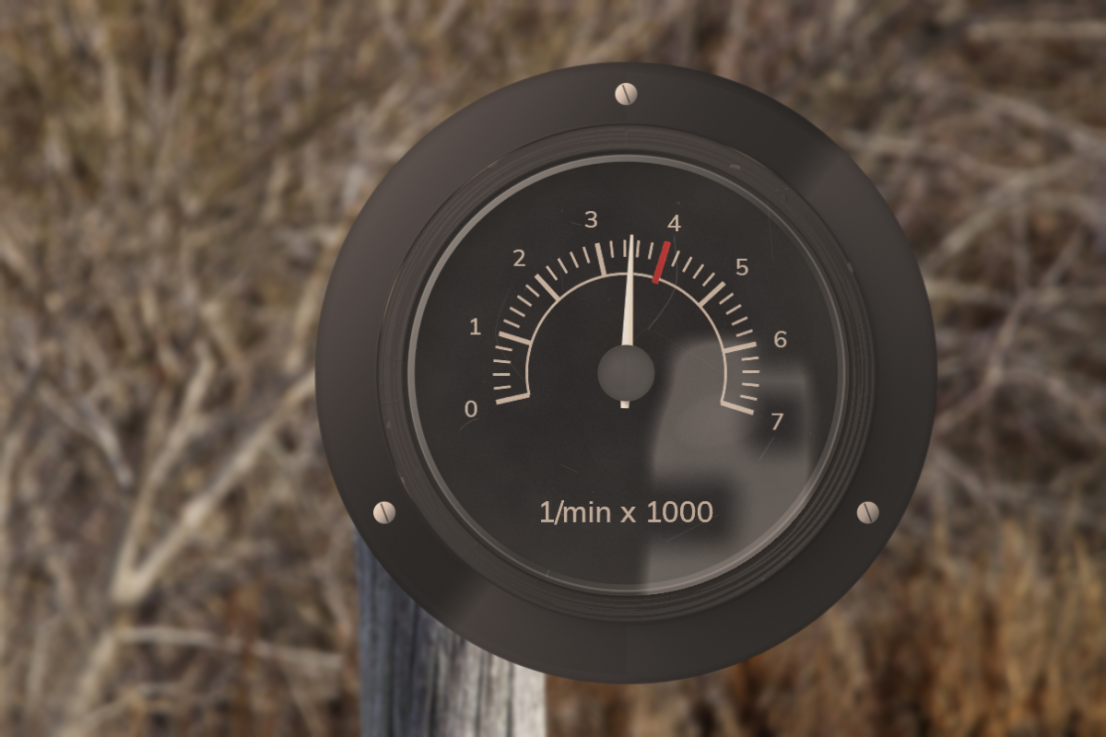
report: 3500rpm
